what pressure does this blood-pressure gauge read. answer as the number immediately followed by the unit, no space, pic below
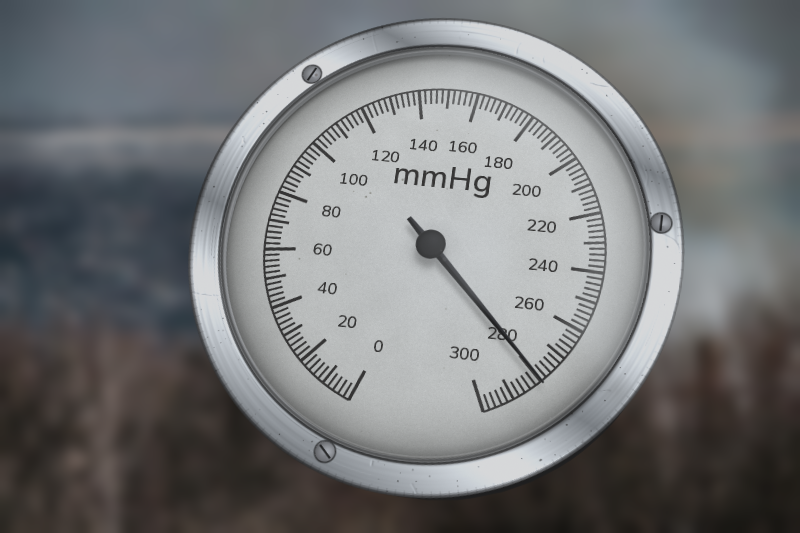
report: 280mmHg
